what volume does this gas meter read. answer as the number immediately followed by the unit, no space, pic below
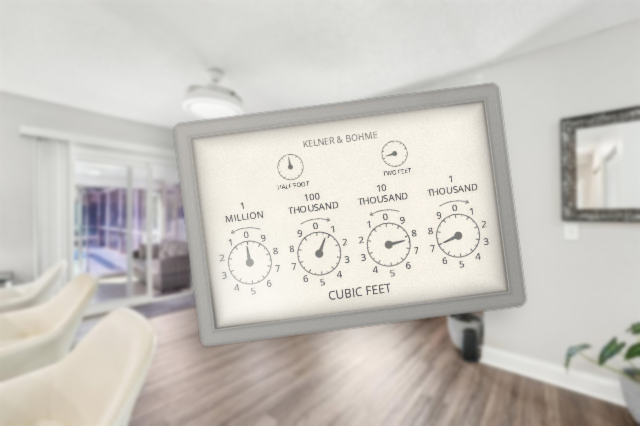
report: 7700ft³
